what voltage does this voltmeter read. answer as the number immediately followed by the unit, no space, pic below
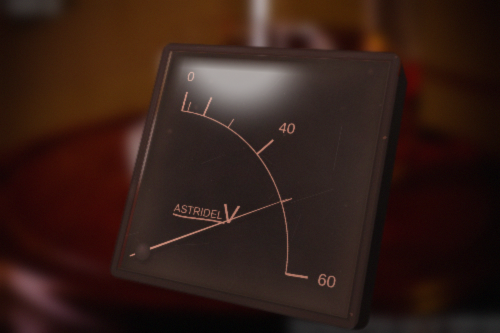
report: 50V
